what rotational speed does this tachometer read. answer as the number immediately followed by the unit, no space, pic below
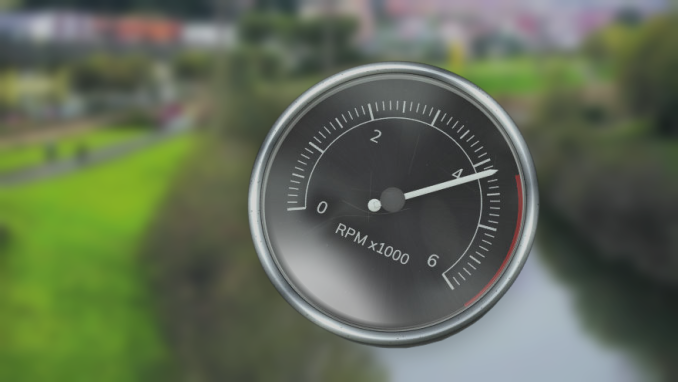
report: 4200rpm
